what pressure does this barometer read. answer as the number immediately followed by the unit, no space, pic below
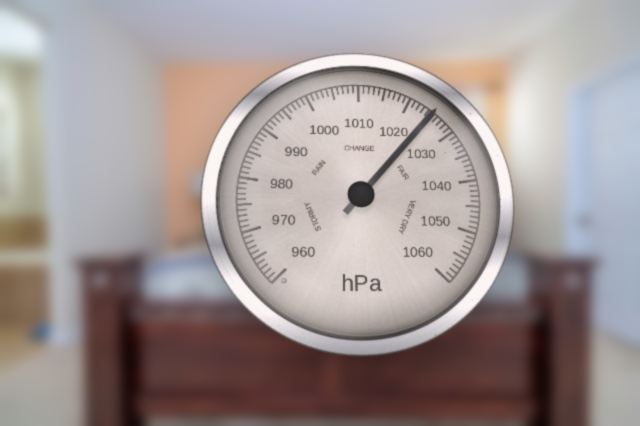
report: 1025hPa
